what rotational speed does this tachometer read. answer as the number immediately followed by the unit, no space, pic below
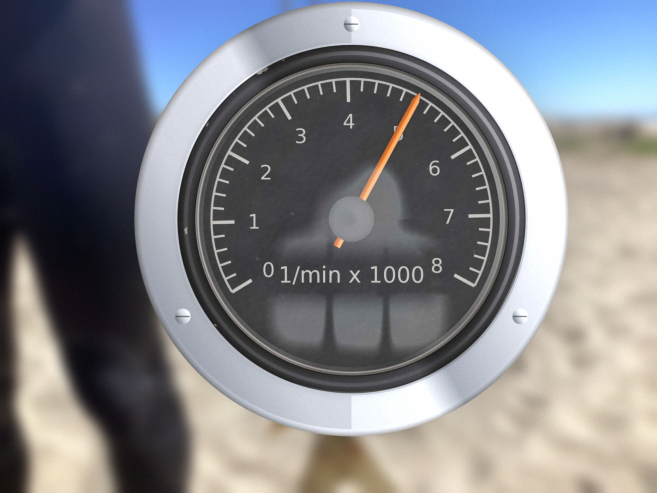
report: 5000rpm
